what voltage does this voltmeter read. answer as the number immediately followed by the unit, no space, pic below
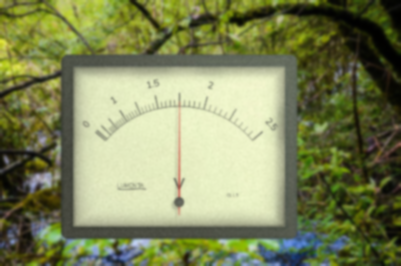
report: 1.75V
